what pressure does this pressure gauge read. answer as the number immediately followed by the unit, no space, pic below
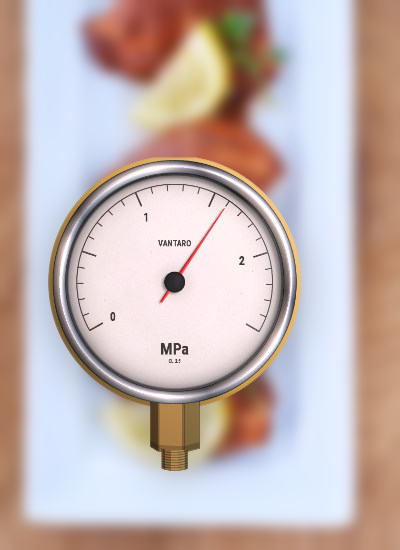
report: 1.6MPa
